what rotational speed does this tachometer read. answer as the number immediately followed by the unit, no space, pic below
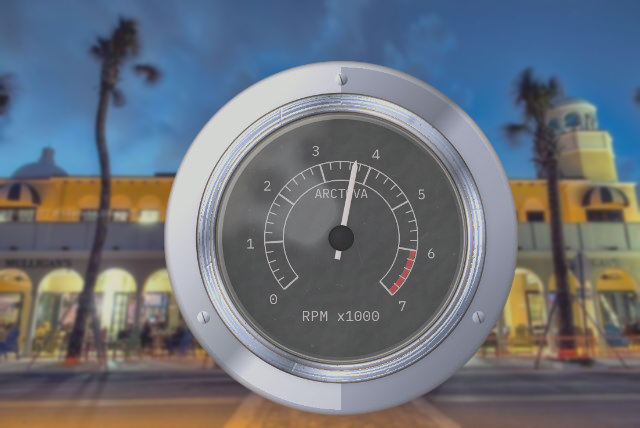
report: 3700rpm
